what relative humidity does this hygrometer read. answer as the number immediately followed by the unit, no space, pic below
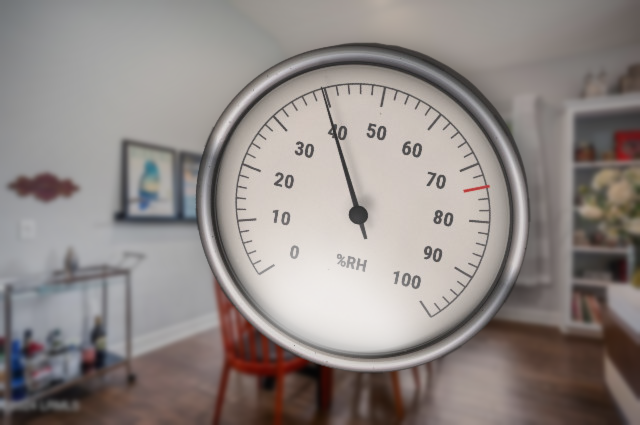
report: 40%
